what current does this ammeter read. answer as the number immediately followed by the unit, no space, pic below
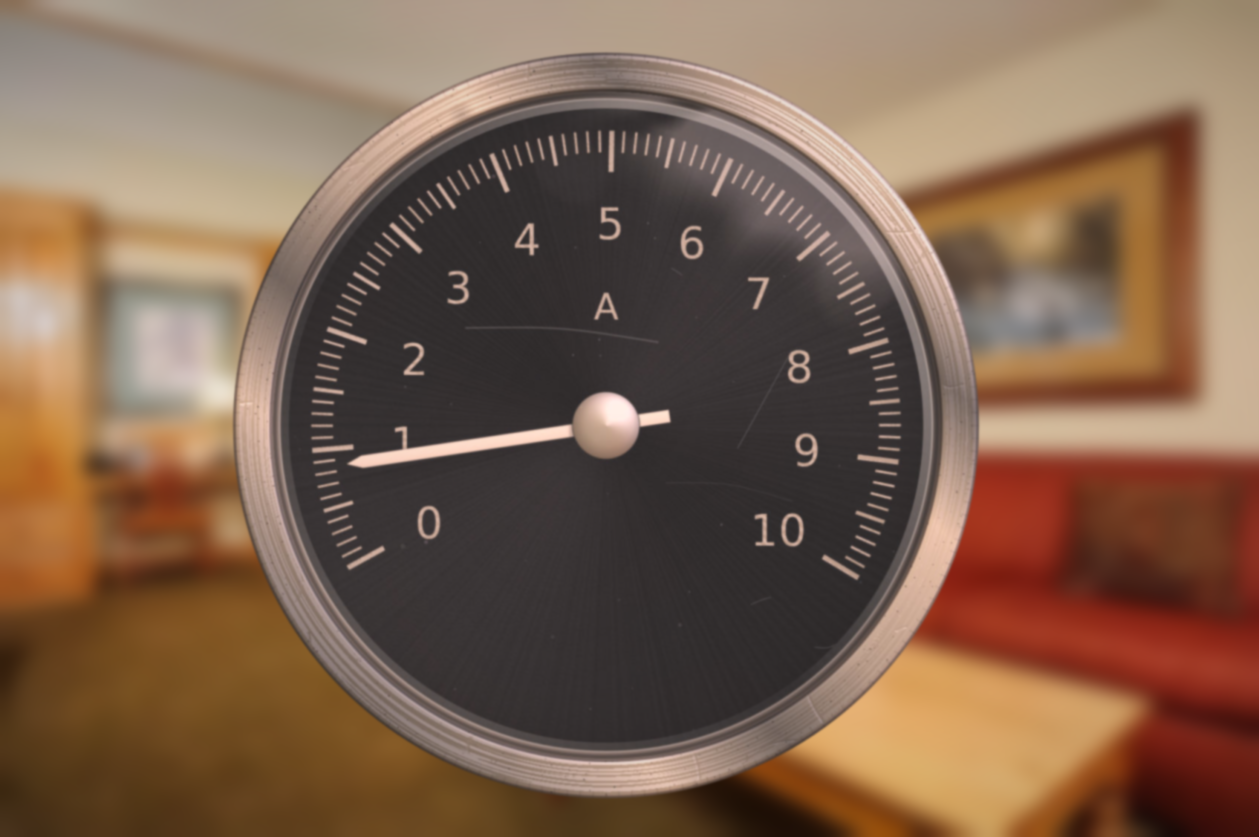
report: 0.85A
